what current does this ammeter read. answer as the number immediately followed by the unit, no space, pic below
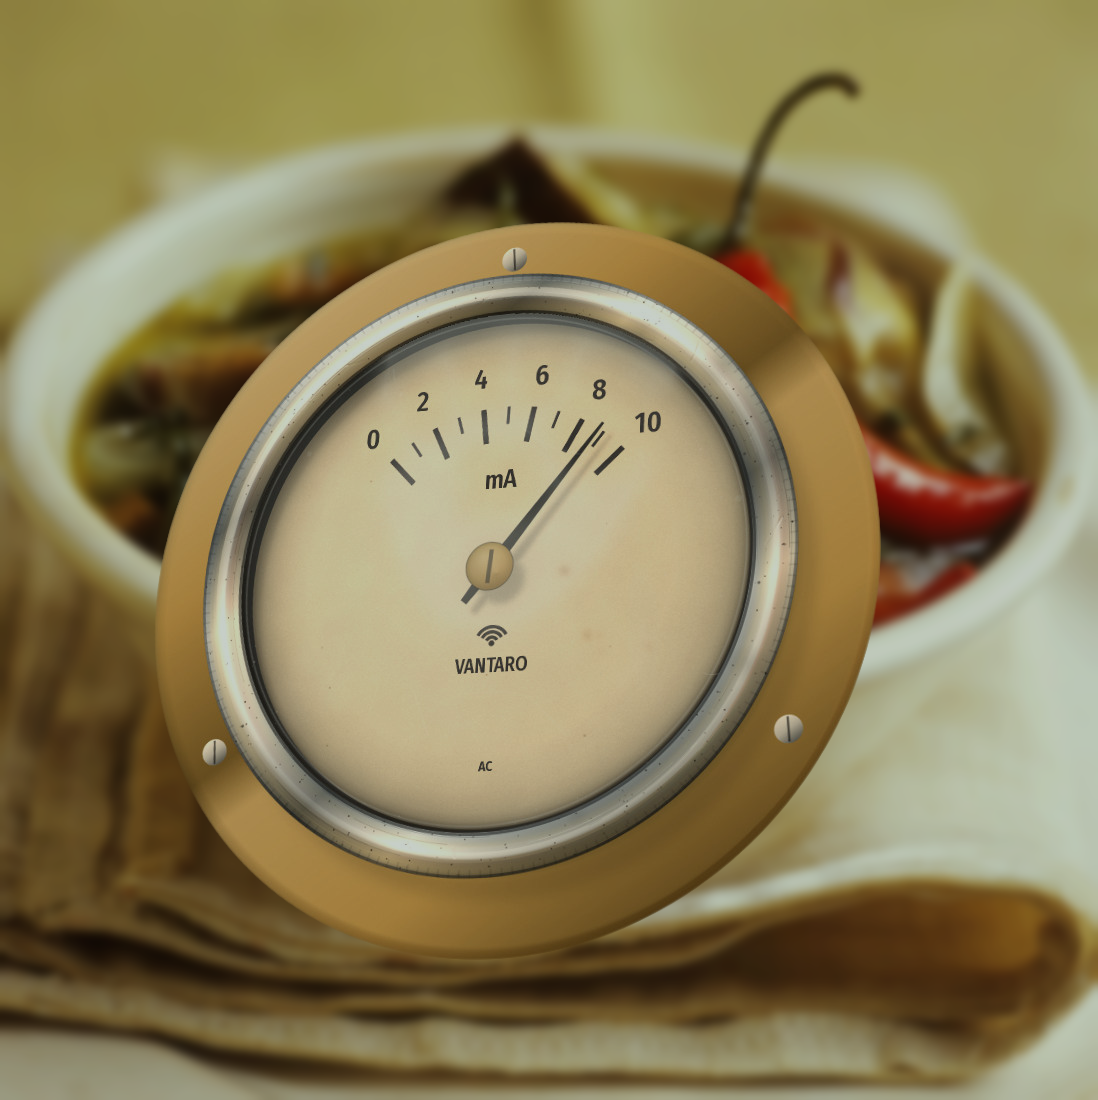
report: 9mA
